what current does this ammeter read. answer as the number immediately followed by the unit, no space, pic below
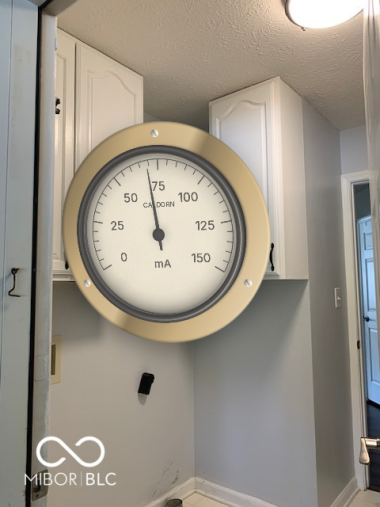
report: 70mA
